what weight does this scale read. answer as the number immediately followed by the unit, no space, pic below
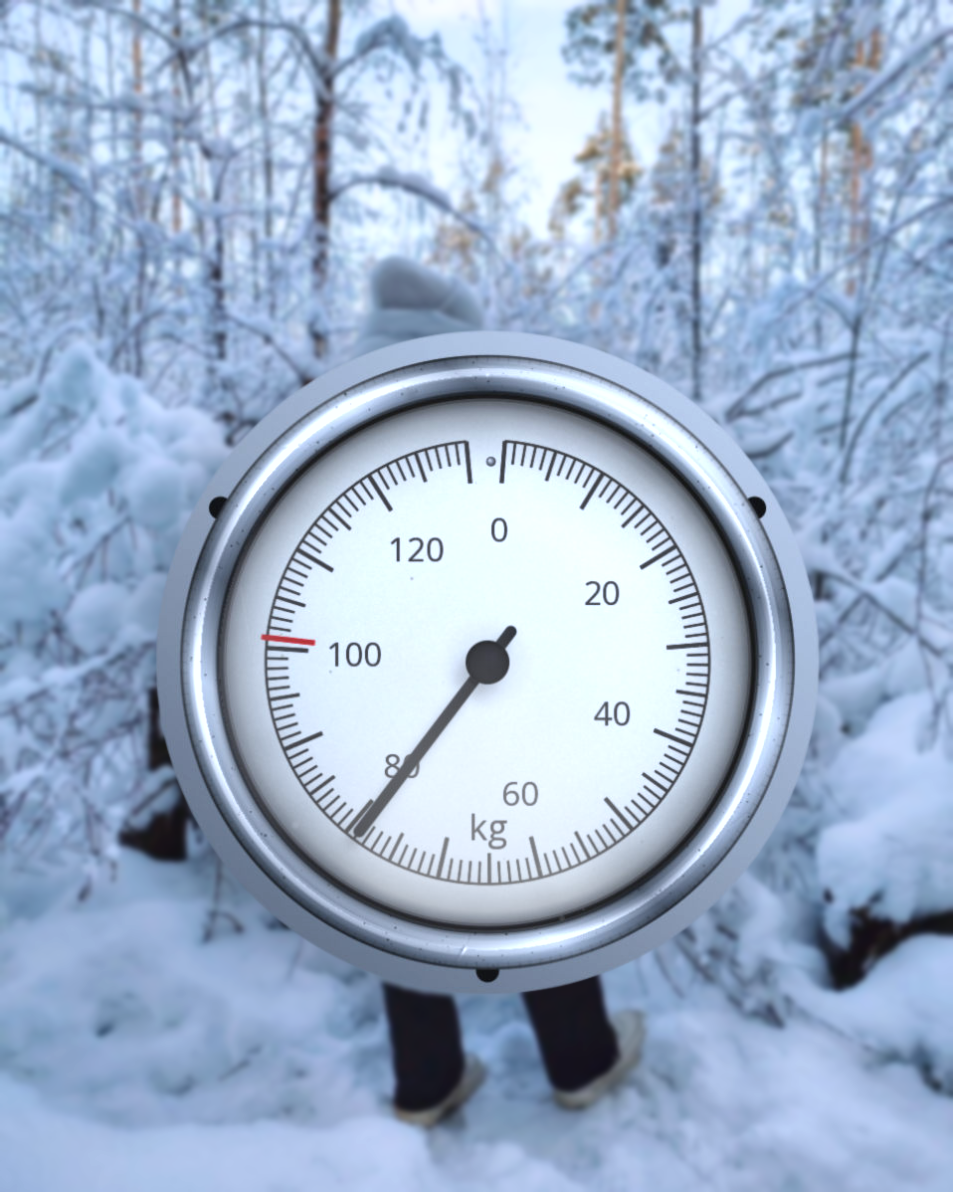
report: 79kg
